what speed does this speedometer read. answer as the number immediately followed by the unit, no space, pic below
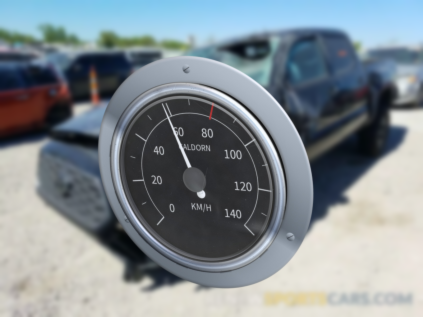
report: 60km/h
